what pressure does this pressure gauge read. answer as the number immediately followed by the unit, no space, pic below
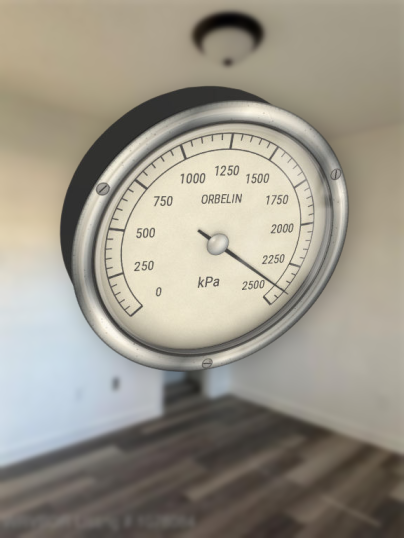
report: 2400kPa
